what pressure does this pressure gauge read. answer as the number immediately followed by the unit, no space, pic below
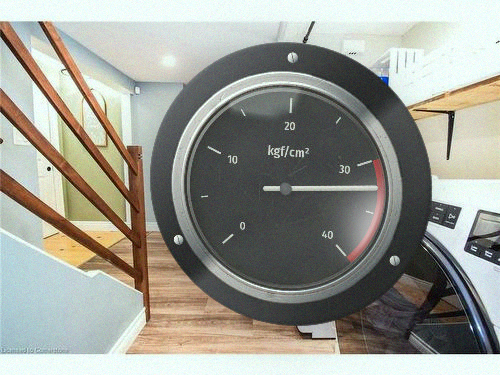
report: 32.5kg/cm²
